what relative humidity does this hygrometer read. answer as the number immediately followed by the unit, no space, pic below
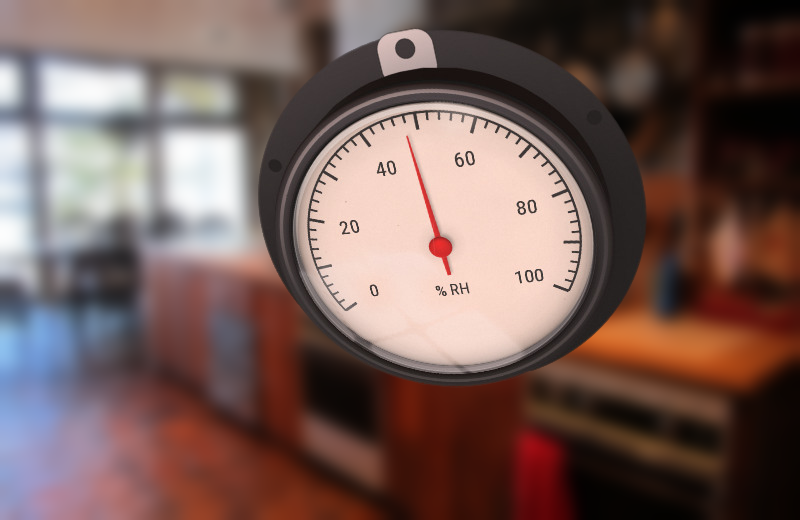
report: 48%
